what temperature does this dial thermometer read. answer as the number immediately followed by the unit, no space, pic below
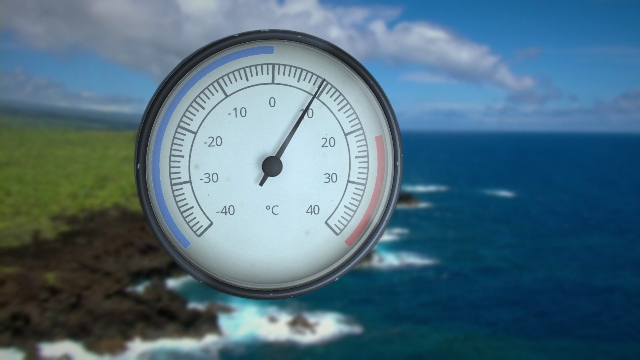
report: 9°C
